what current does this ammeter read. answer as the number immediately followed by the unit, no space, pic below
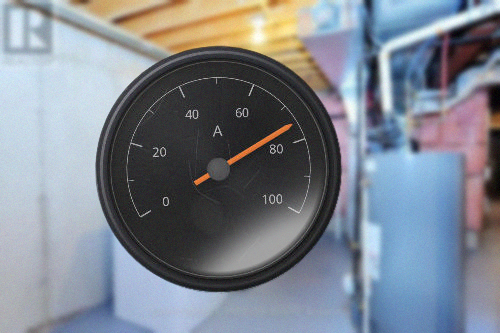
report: 75A
